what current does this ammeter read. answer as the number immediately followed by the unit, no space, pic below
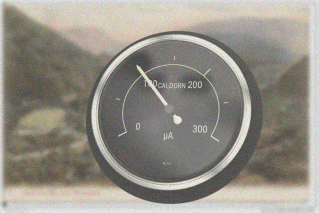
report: 100µA
